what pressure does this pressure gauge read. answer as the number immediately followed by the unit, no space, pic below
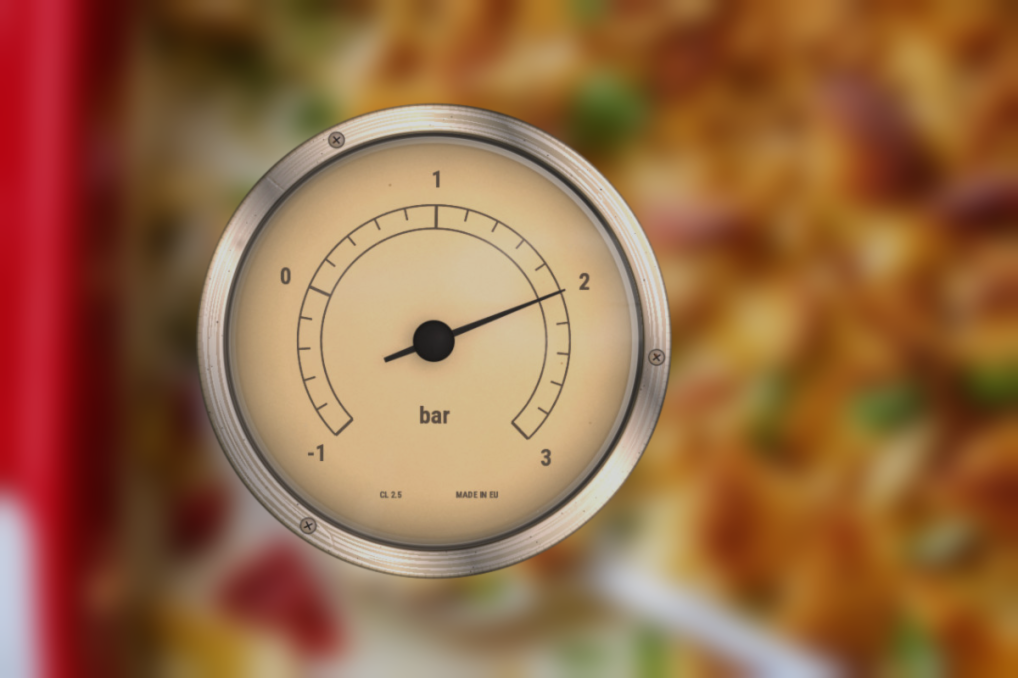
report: 2bar
